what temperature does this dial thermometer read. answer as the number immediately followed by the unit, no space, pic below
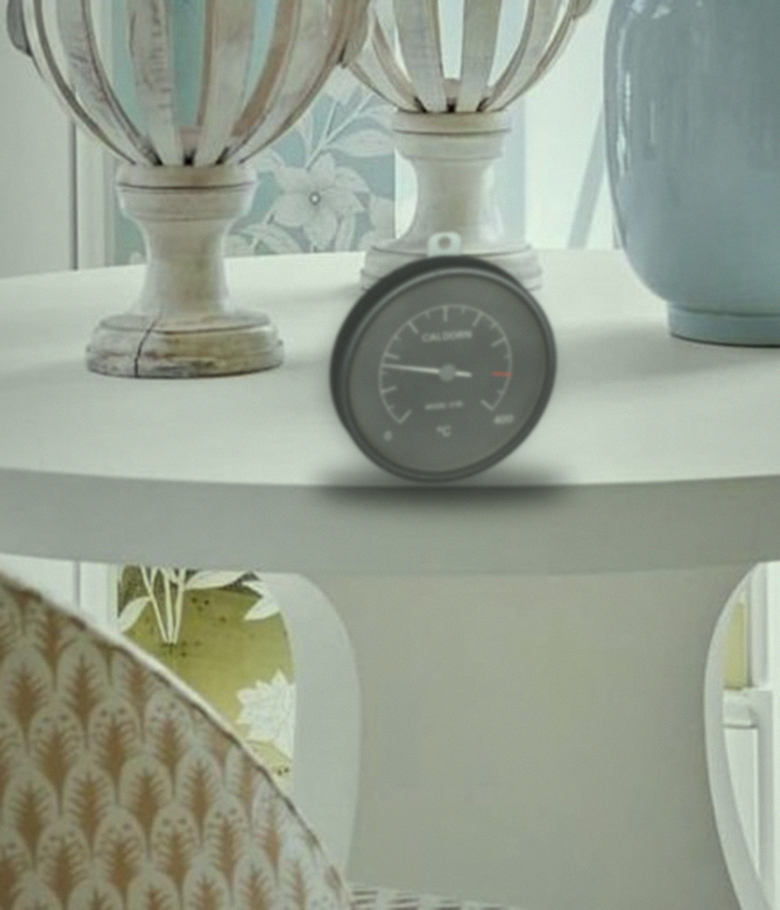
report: 87.5°C
